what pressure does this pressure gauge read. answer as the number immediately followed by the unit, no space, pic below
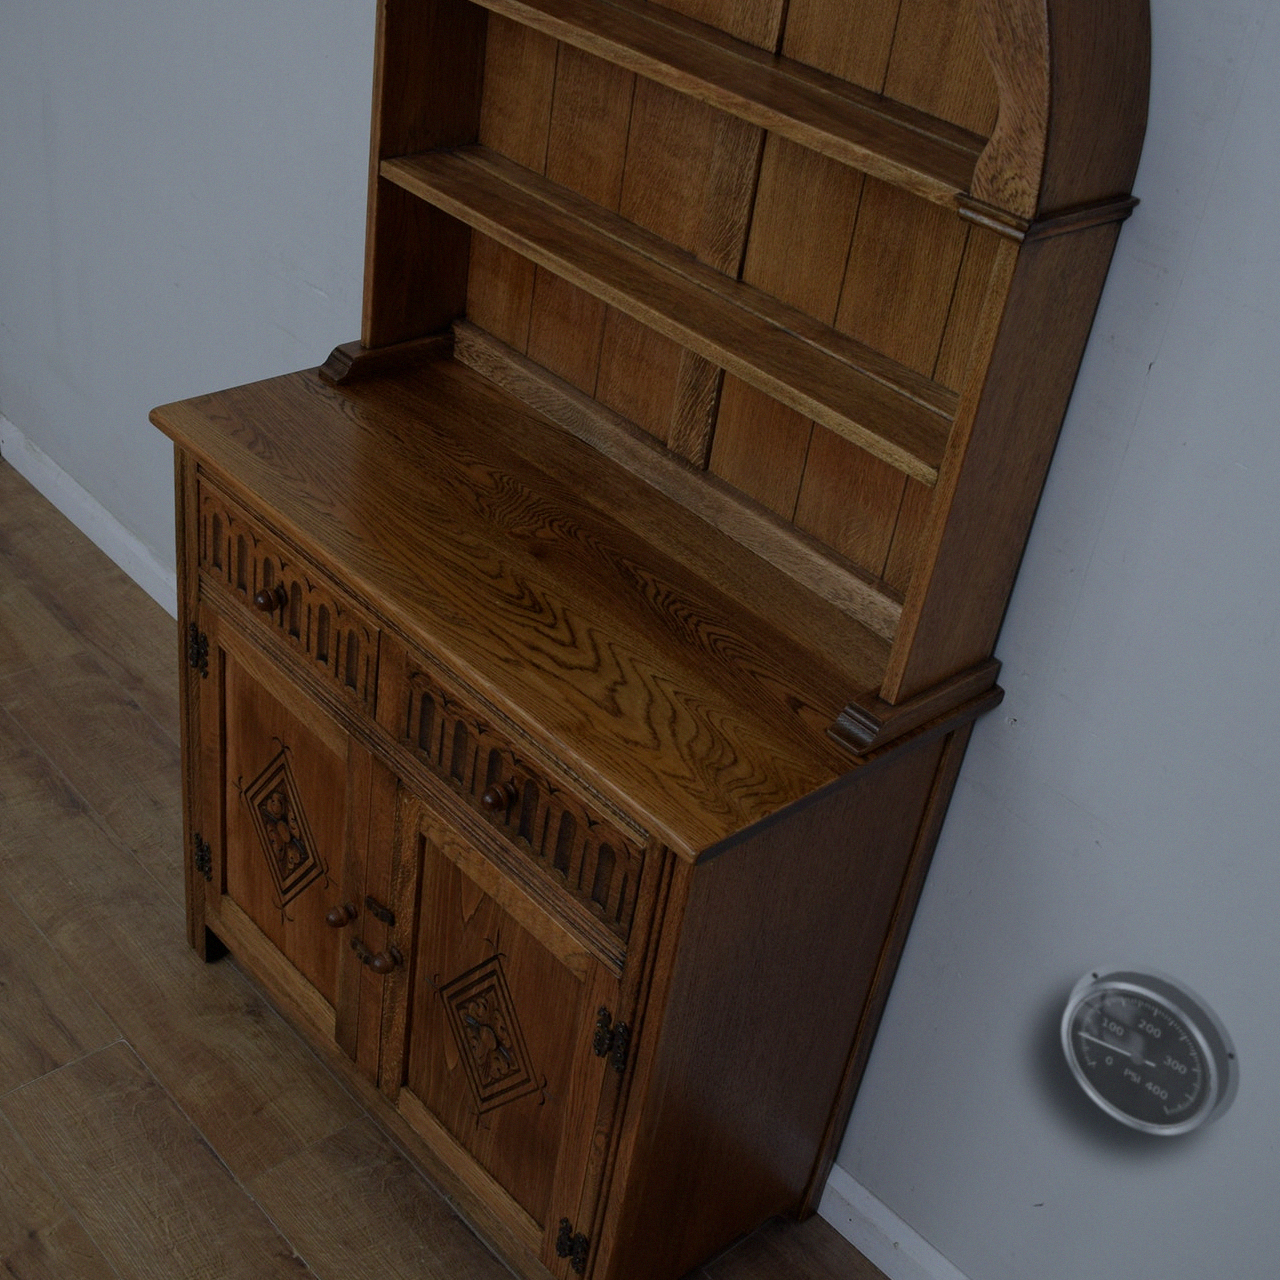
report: 50psi
